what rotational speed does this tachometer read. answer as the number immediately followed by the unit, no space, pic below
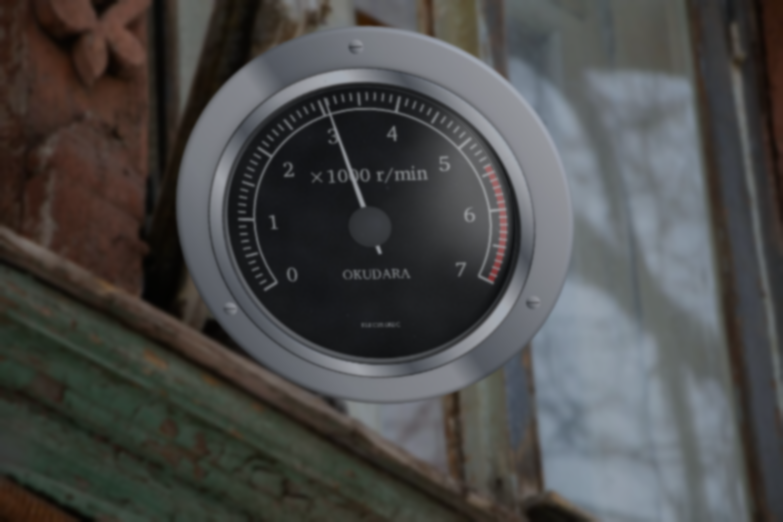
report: 3100rpm
